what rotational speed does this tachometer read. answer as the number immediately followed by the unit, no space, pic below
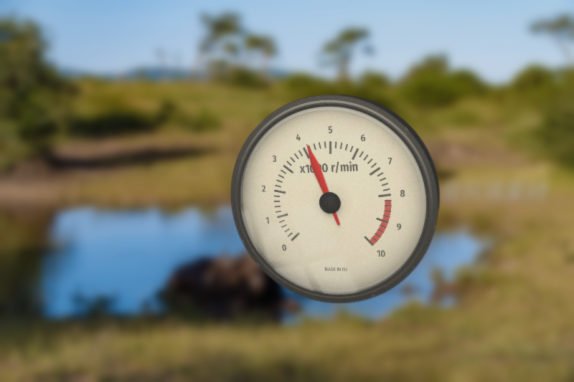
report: 4200rpm
